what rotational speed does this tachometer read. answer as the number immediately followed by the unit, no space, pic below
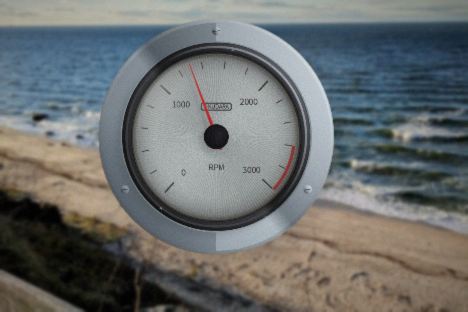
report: 1300rpm
